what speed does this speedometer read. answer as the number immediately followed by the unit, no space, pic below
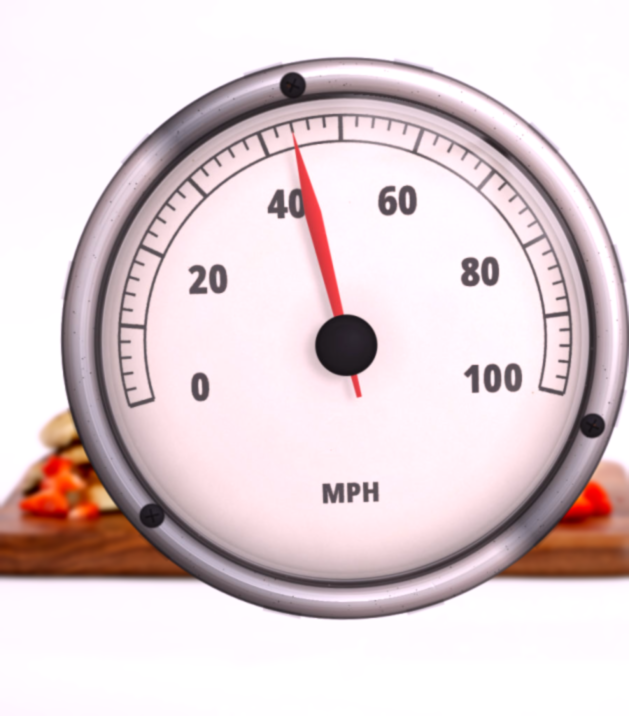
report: 44mph
